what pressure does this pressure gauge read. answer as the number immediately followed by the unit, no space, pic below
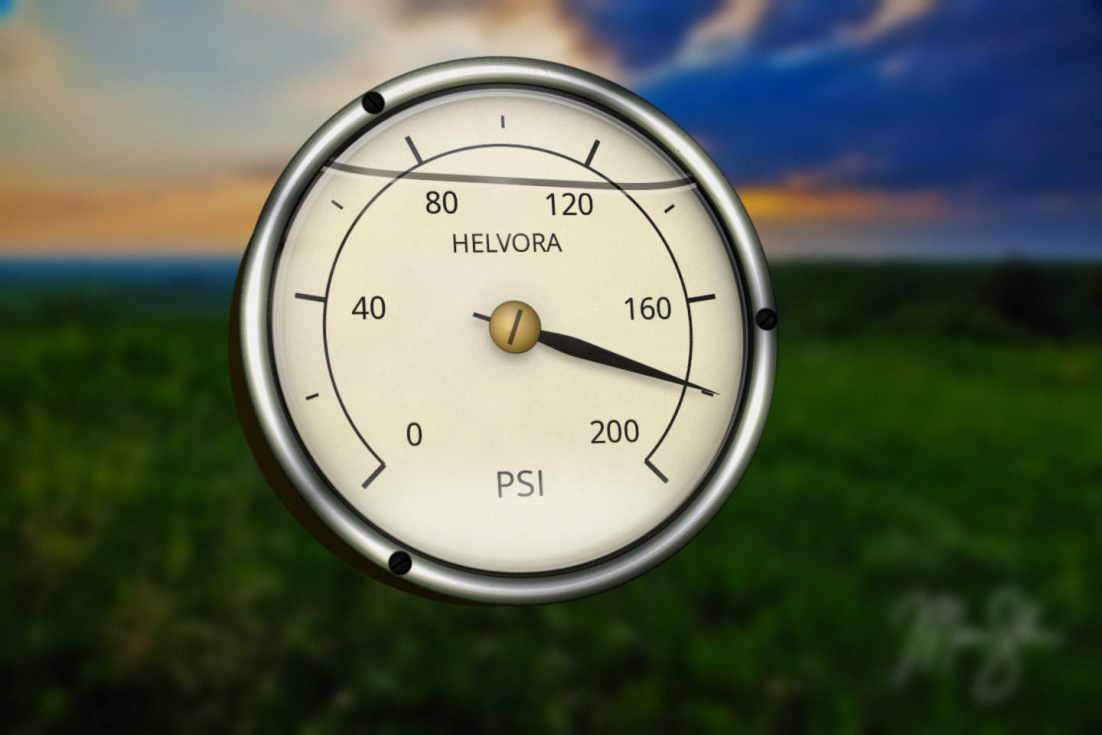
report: 180psi
